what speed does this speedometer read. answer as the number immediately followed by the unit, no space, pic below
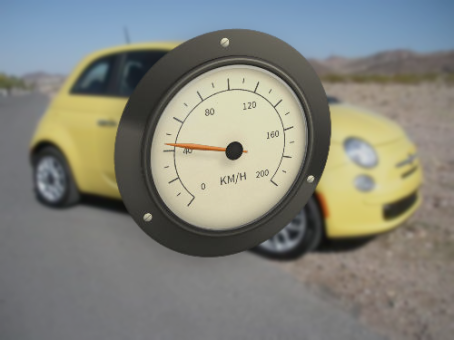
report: 45km/h
